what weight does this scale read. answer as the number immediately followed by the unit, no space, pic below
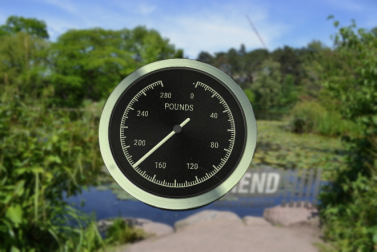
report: 180lb
